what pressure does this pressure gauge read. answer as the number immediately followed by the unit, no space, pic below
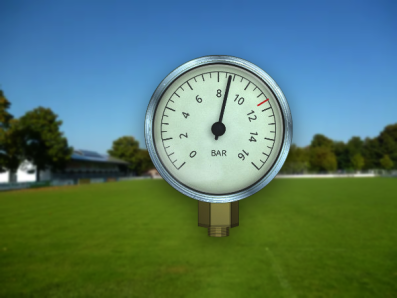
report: 8.75bar
